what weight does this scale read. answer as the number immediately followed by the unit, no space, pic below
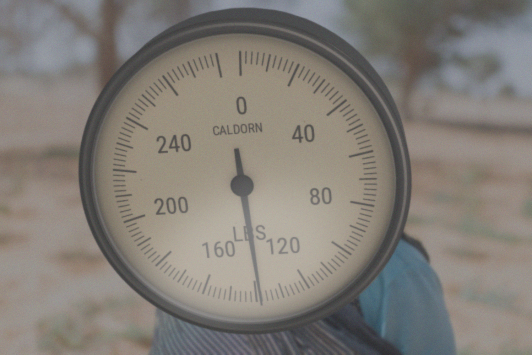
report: 138lb
